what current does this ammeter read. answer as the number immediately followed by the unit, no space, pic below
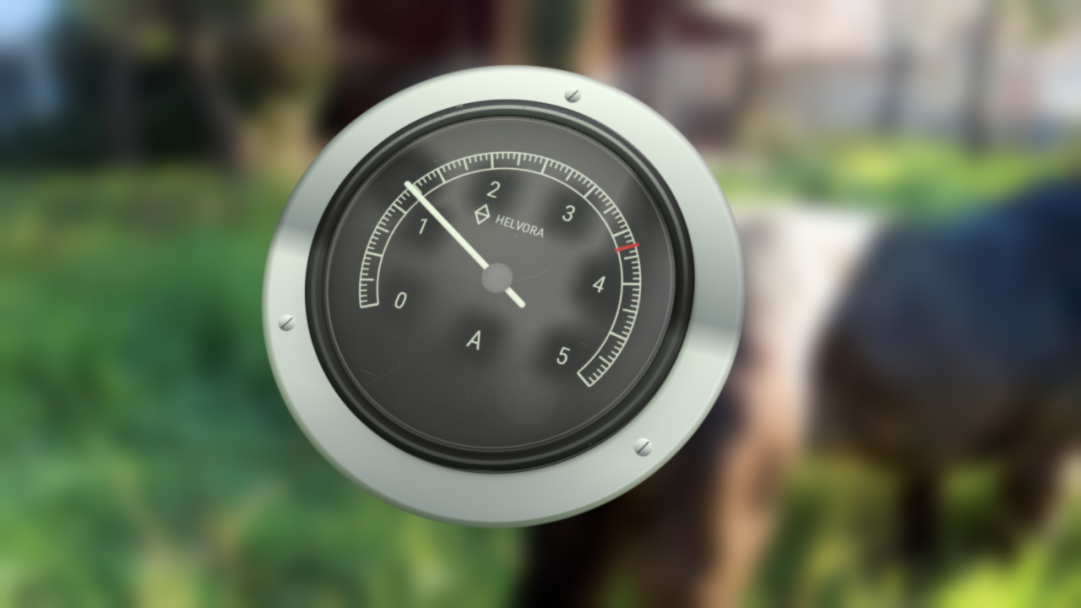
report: 1.2A
